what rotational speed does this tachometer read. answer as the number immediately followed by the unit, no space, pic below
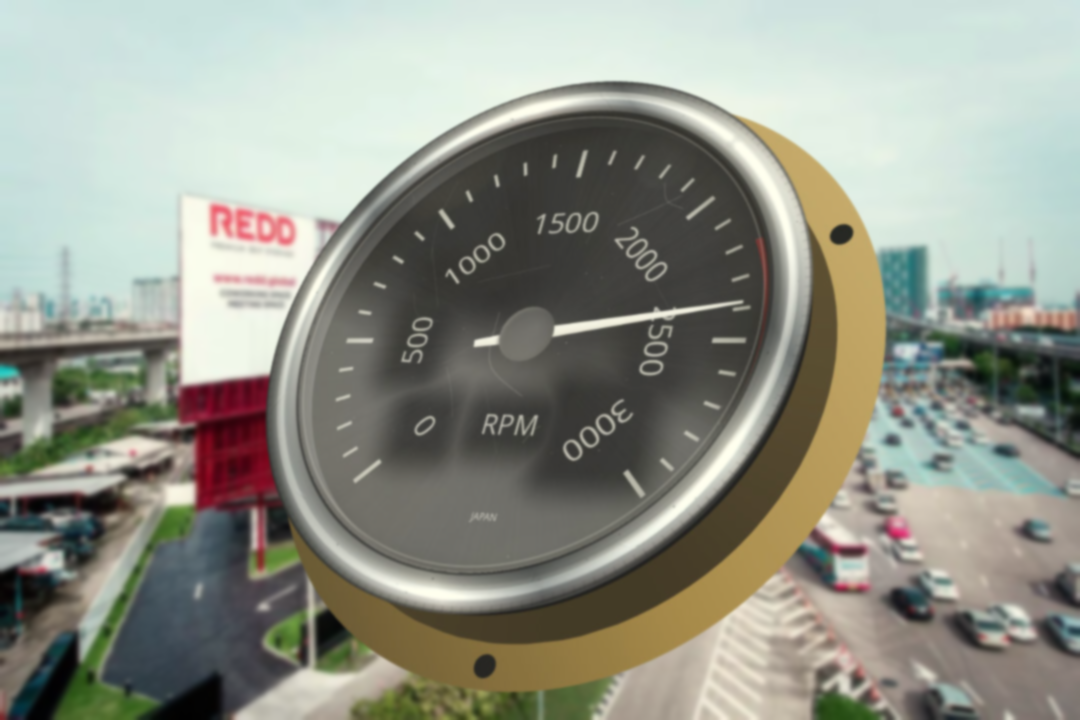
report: 2400rpm
